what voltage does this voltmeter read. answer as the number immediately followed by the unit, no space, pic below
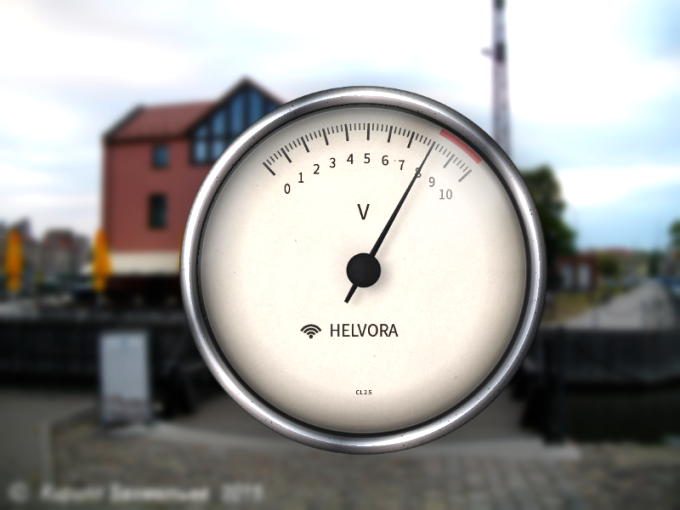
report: 8V
